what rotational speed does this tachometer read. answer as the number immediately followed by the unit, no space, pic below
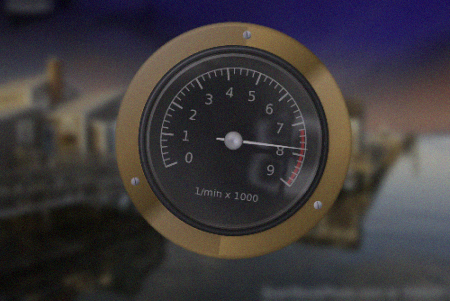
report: 7800rpm
